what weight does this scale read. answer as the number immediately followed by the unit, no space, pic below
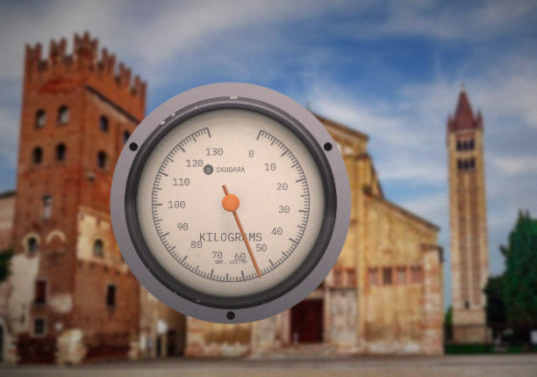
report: 55kg
